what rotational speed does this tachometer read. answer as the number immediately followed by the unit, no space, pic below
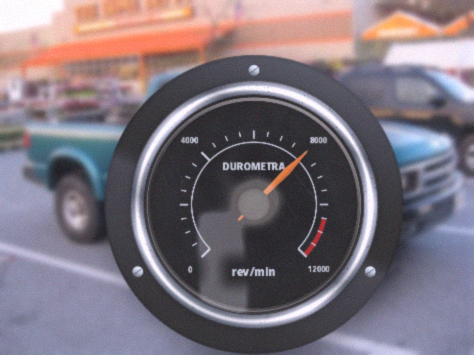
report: 8000rpm
